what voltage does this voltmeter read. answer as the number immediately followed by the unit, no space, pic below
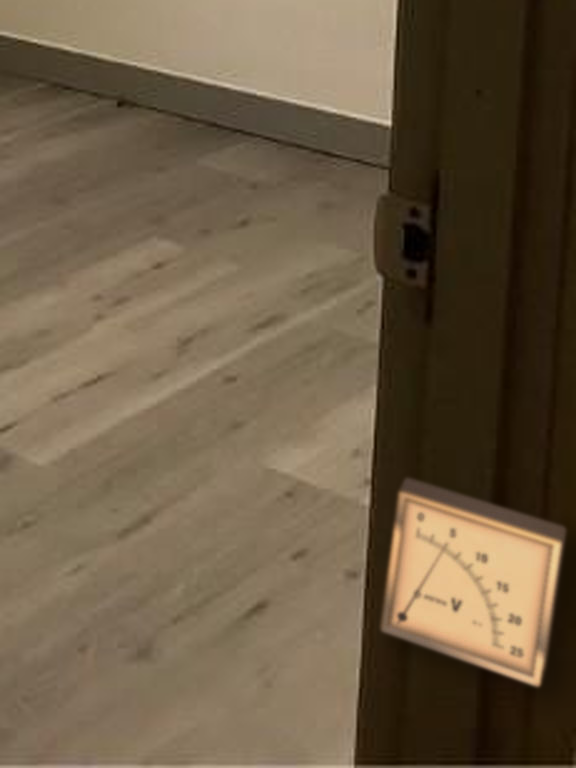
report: 5V
